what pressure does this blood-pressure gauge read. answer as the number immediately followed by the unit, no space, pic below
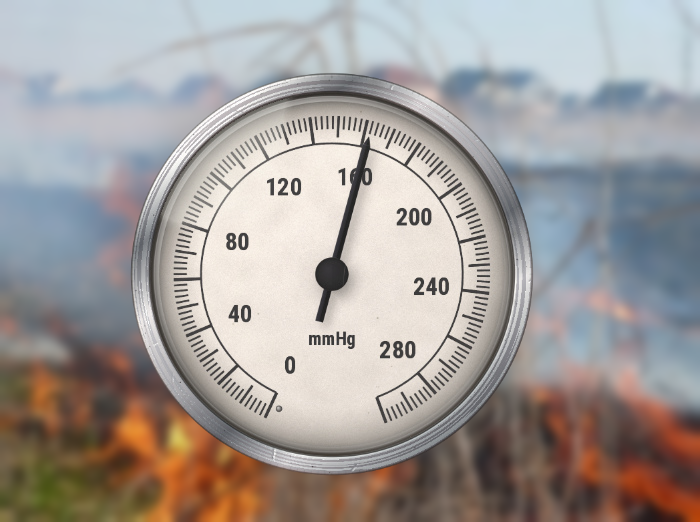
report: 162mmHg
